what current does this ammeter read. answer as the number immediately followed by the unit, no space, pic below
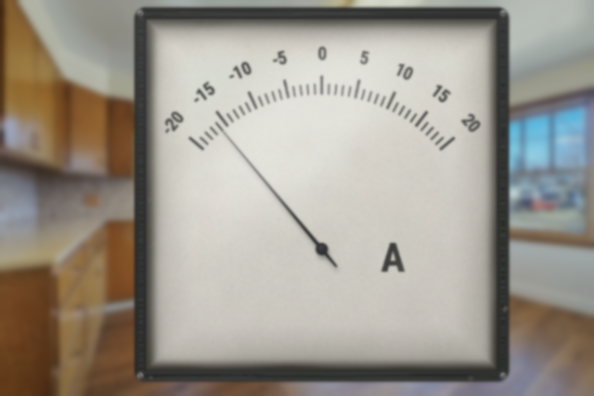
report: -16A
